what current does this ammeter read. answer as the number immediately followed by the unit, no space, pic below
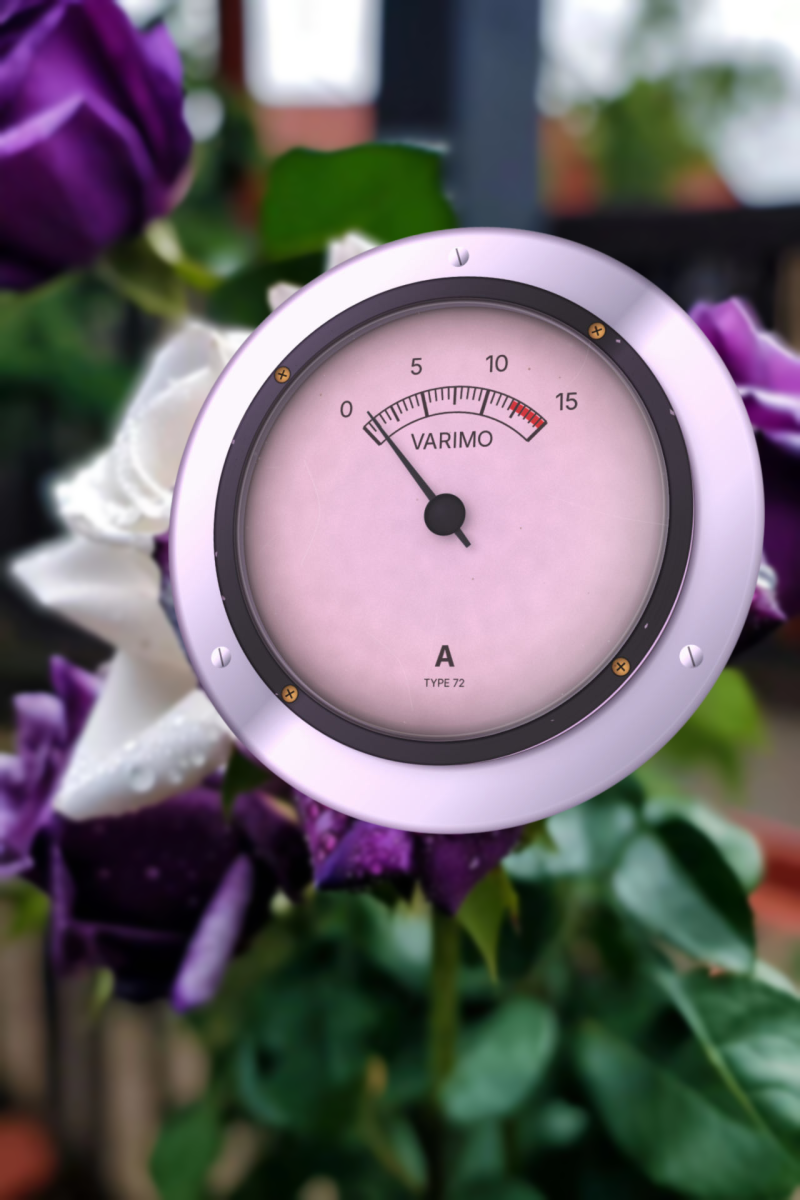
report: 1A
